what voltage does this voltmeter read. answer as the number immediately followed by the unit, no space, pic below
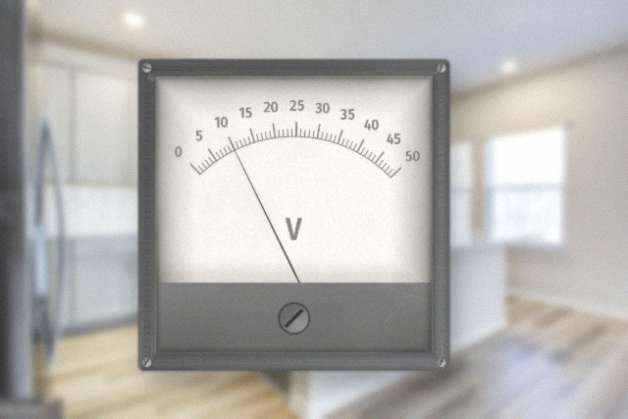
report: 10V
